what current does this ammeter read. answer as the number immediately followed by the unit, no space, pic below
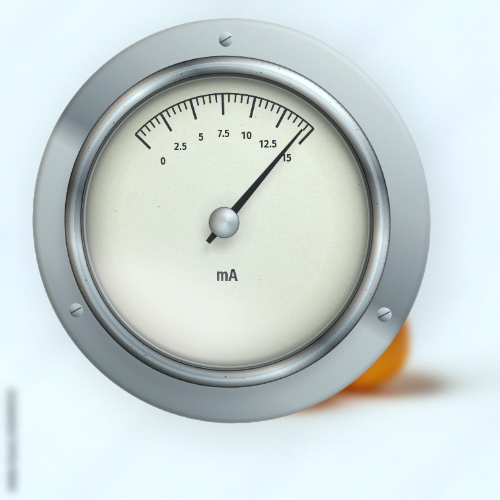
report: 14.5mA
